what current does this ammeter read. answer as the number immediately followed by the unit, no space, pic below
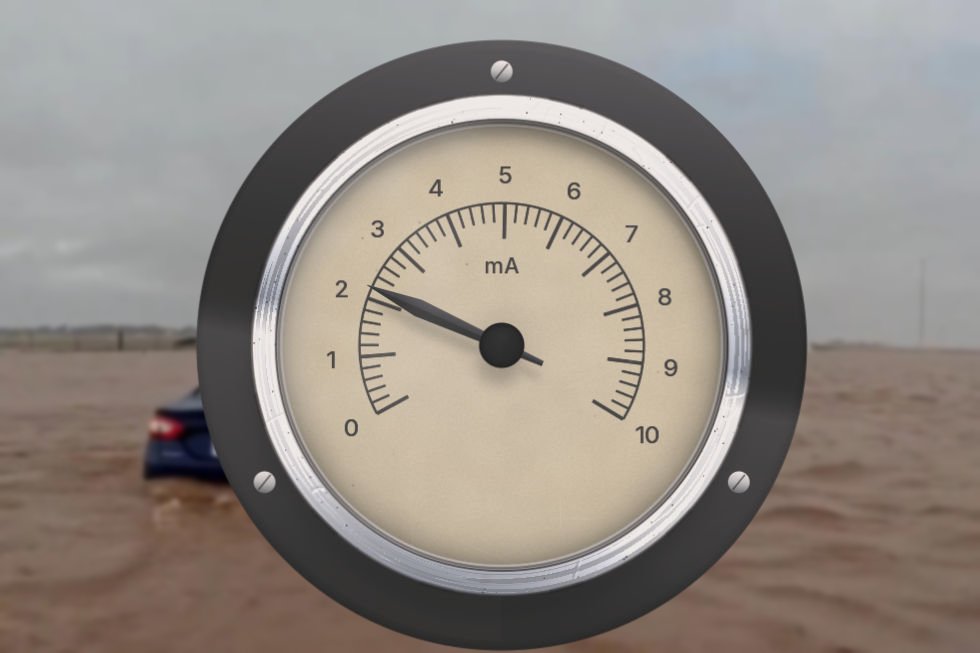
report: 2.2mA
